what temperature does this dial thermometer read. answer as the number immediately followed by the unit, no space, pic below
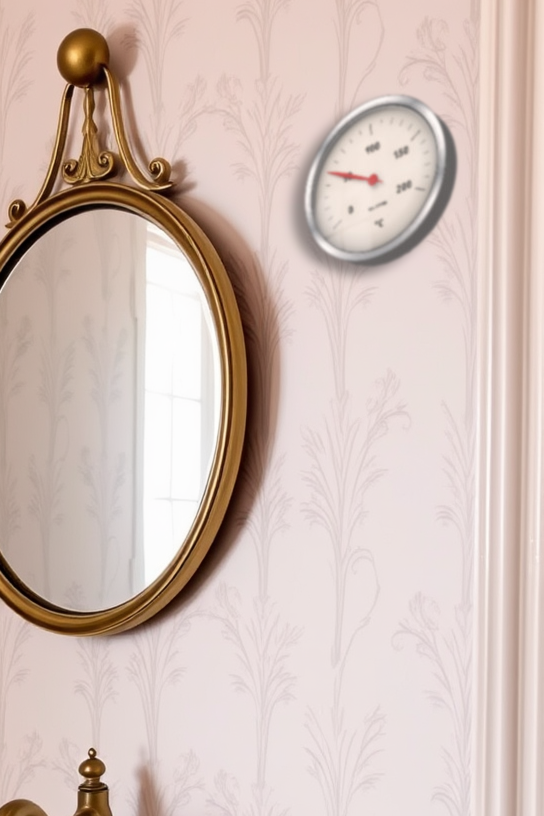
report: 50°C
